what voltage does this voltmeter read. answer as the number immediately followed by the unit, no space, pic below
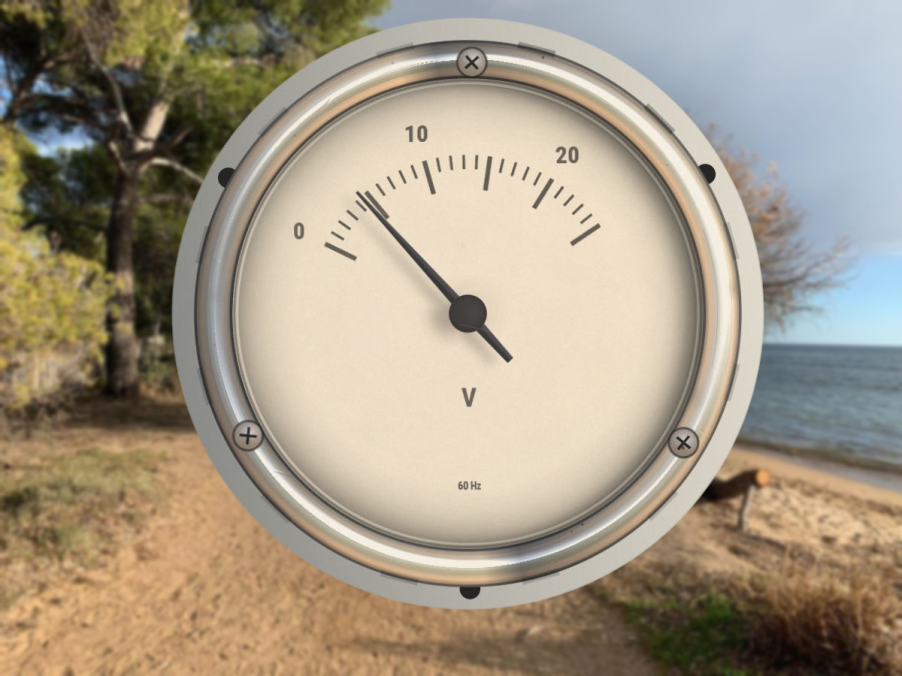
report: 4.5V
